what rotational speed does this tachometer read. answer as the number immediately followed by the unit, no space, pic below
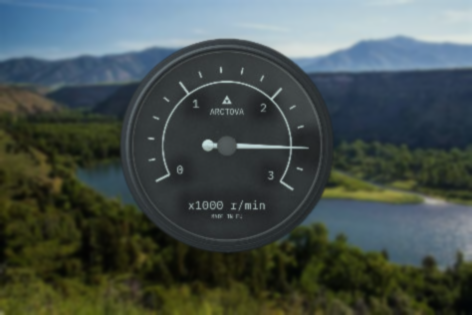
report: 2600rpm
